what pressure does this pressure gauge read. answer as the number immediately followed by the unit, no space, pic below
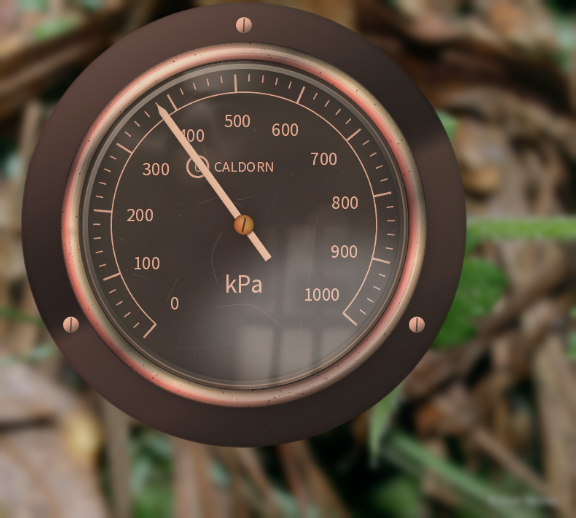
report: 380kPa
